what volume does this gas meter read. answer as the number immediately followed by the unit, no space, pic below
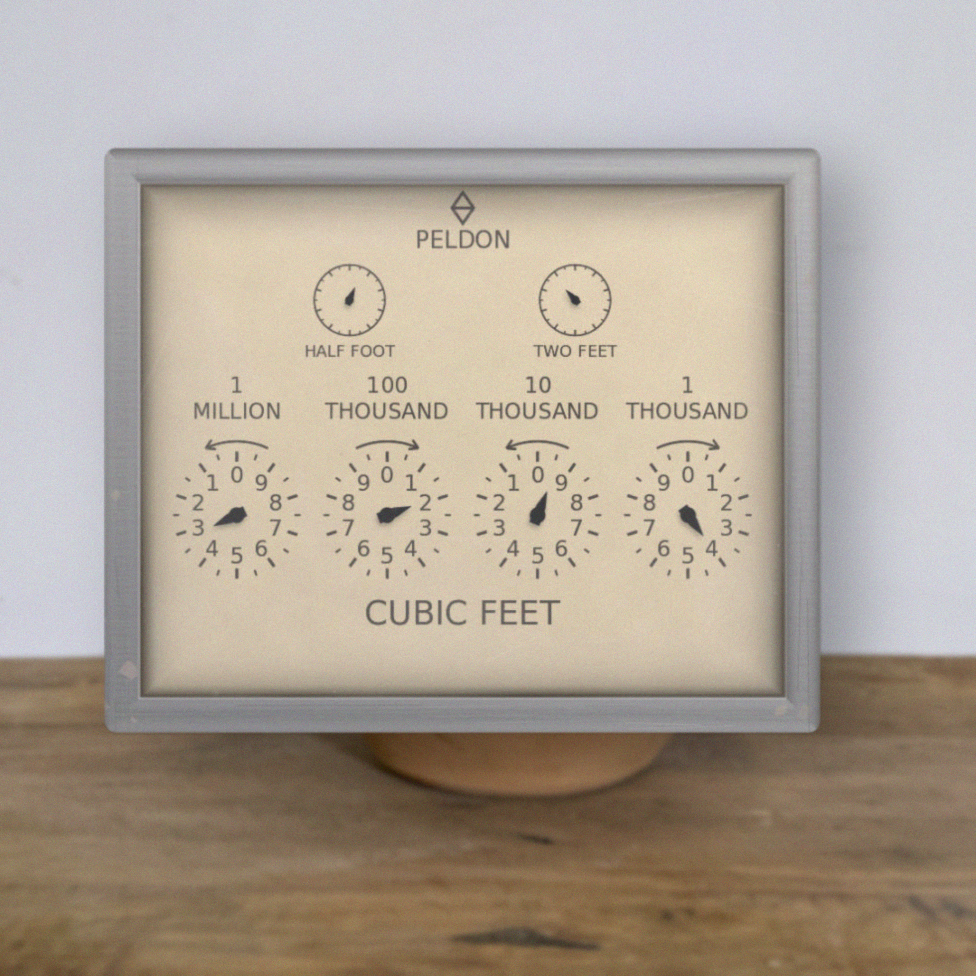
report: 319400ft³
